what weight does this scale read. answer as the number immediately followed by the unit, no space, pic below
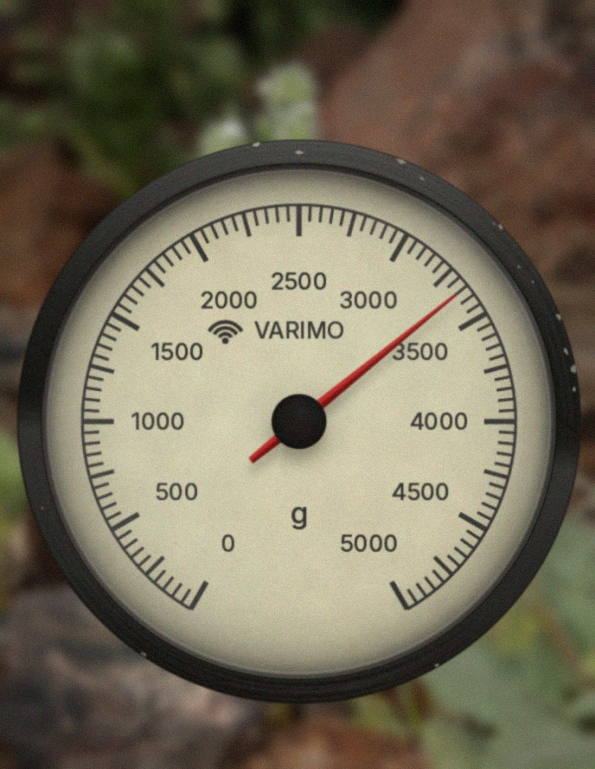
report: 3350g
